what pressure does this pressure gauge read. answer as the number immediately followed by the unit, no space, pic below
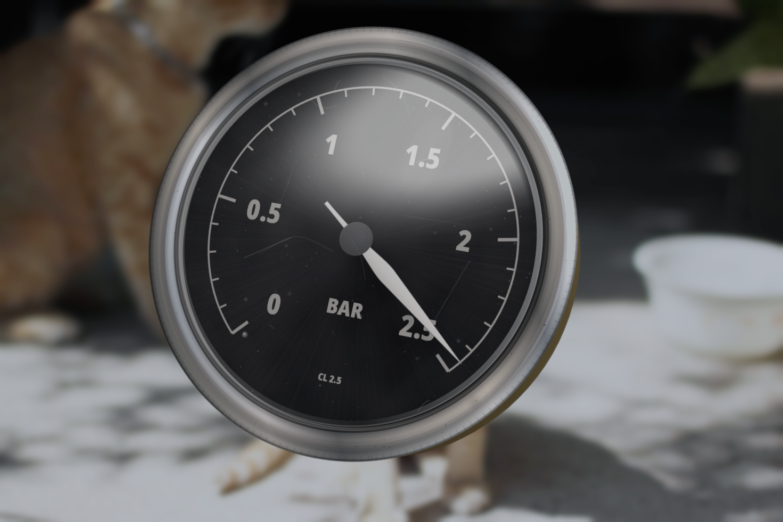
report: 2.45bar
